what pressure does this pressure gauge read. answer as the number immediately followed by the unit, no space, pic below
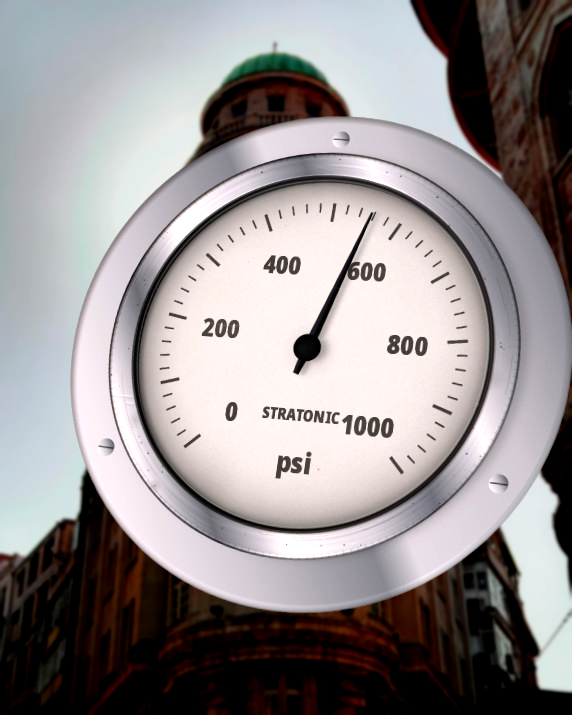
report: 560psi
